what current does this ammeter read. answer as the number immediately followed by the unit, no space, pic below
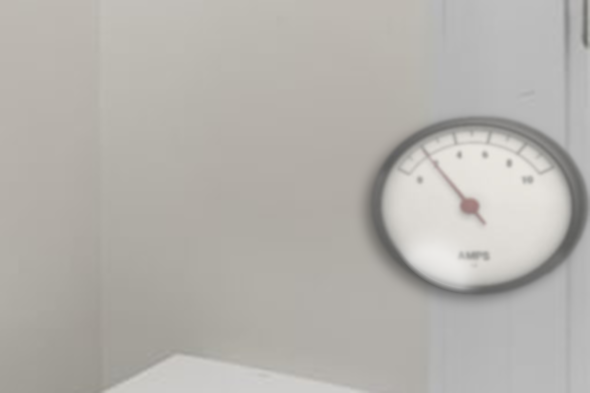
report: 2A
